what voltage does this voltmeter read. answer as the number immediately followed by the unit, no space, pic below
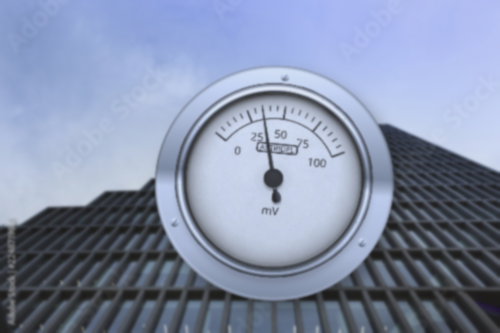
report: 35mV
